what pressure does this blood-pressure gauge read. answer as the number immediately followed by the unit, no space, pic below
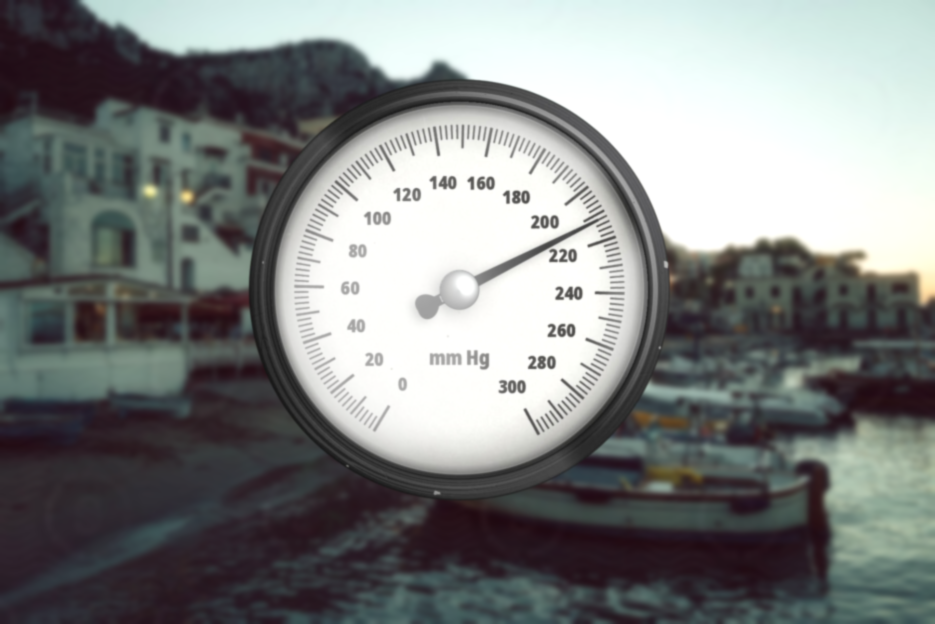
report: 212mmHg
